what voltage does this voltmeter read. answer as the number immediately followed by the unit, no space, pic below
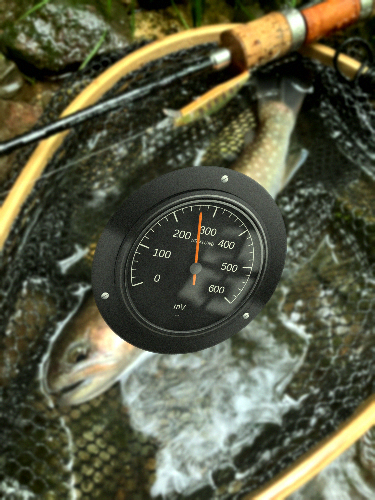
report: 260mV
